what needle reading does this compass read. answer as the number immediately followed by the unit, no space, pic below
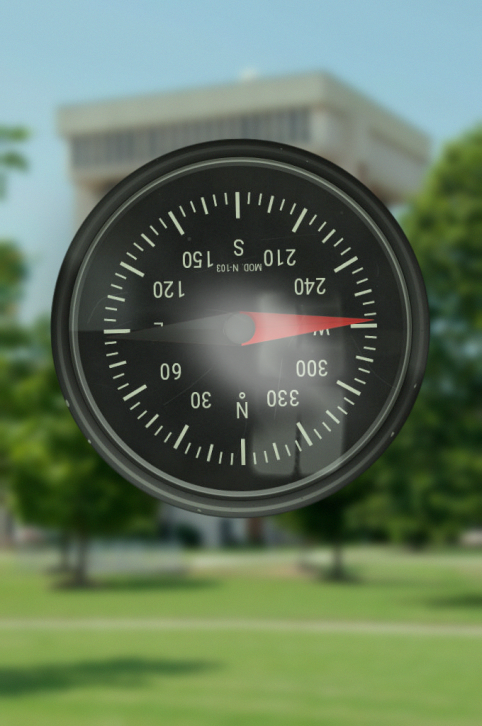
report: 267.5°
